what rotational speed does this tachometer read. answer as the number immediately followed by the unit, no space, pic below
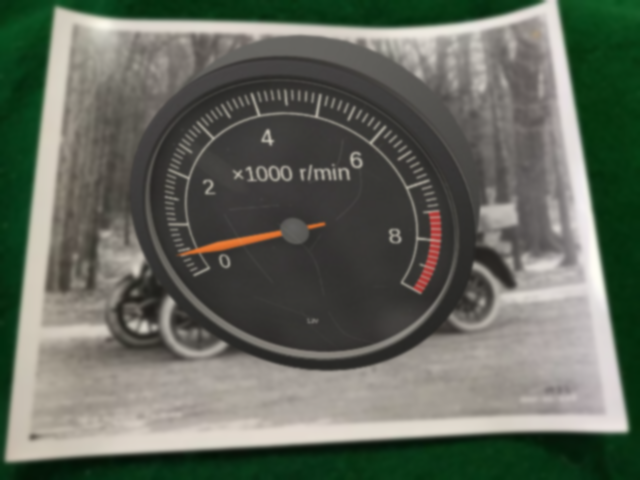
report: 500rpm
